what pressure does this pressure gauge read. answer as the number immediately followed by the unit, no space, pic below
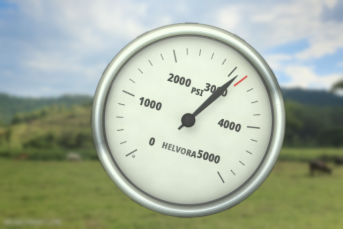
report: 3100psi
